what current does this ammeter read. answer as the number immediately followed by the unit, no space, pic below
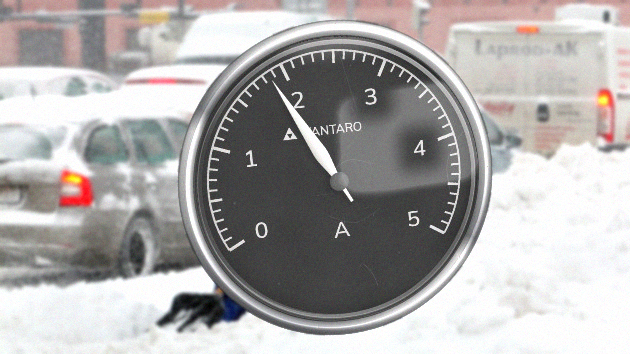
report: 1.85A
